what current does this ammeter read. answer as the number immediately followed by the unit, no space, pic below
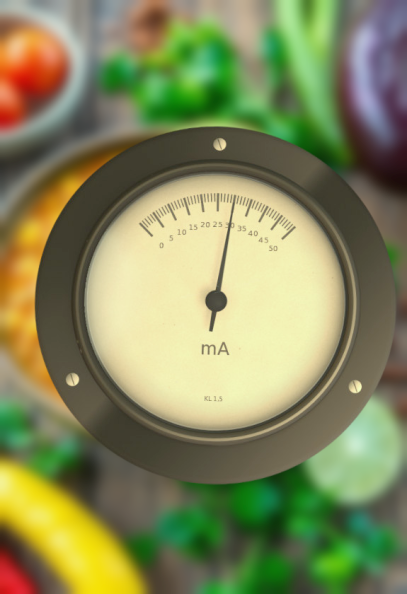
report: 30mA
